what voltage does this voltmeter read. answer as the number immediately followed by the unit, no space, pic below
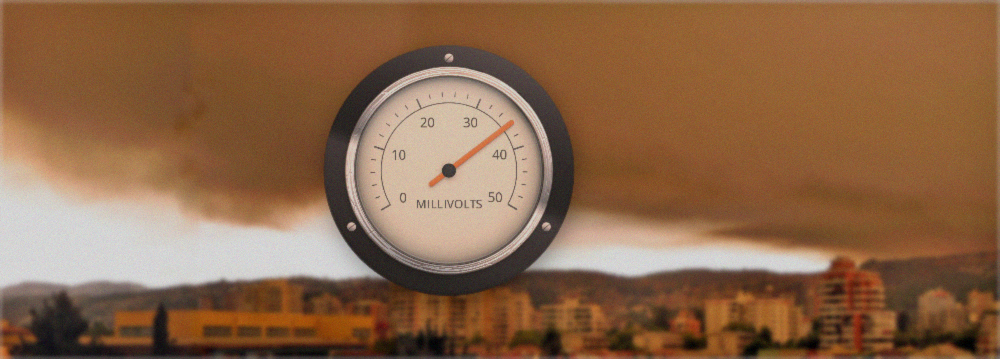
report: 36mV
